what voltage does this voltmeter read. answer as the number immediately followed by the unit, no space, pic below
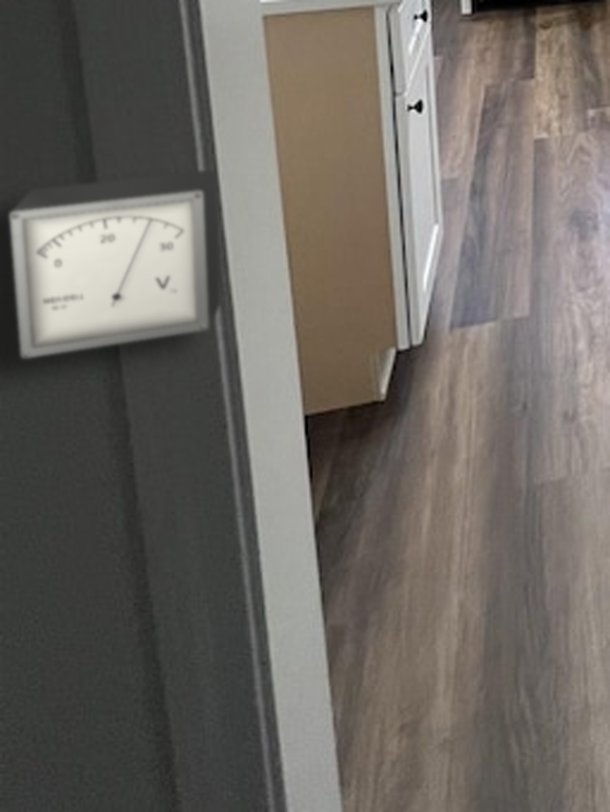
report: 26V
